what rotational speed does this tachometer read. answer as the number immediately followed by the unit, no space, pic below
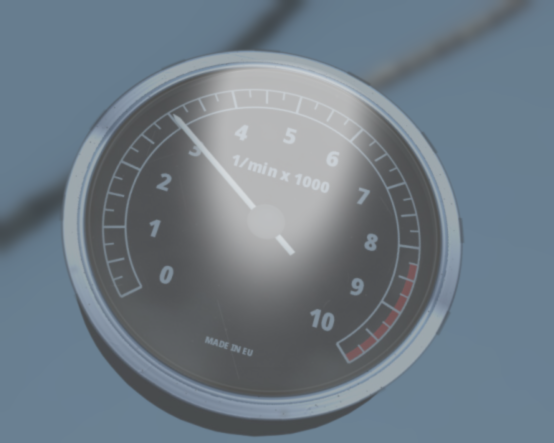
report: 3000rpm
